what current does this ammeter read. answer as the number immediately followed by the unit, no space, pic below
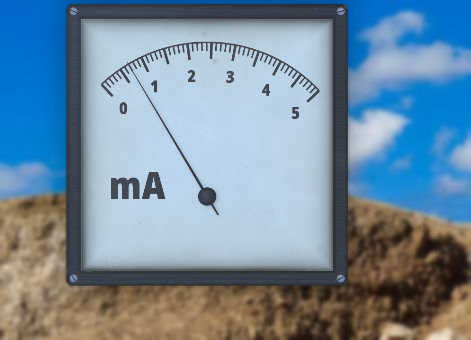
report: 0.7mA
